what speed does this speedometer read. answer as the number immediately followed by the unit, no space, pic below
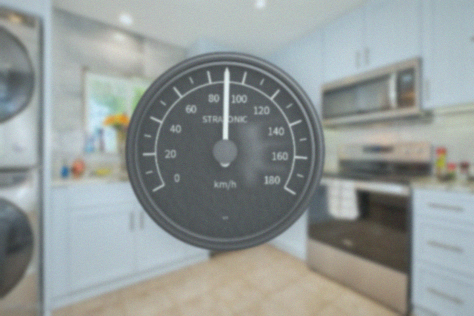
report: 90km/h
